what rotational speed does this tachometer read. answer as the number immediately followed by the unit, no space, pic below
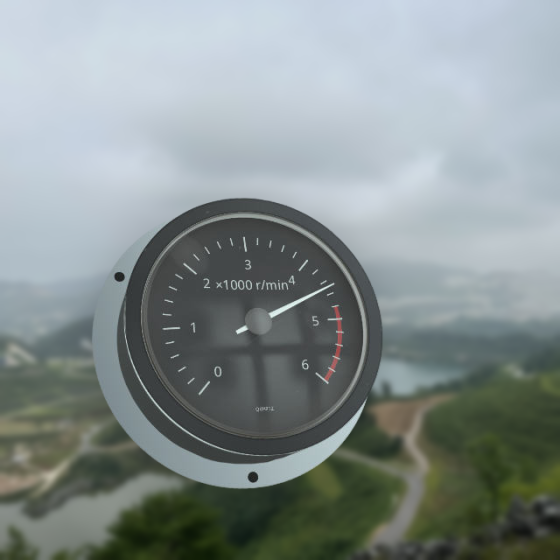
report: 4500rpm
